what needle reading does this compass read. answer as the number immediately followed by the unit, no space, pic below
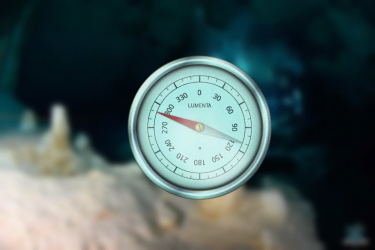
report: 290°
